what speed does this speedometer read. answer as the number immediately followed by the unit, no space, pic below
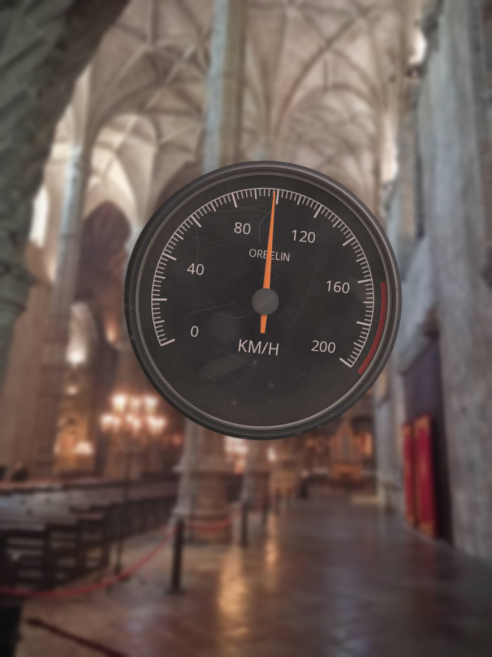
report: 98km/h
